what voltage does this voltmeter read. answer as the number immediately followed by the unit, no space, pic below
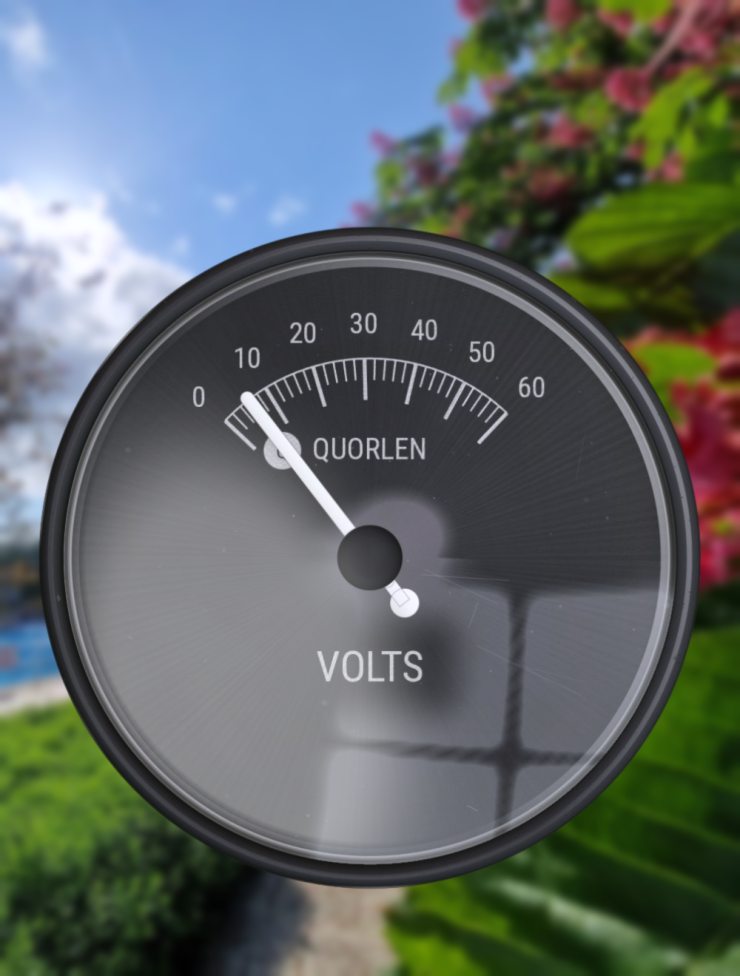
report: 6V
